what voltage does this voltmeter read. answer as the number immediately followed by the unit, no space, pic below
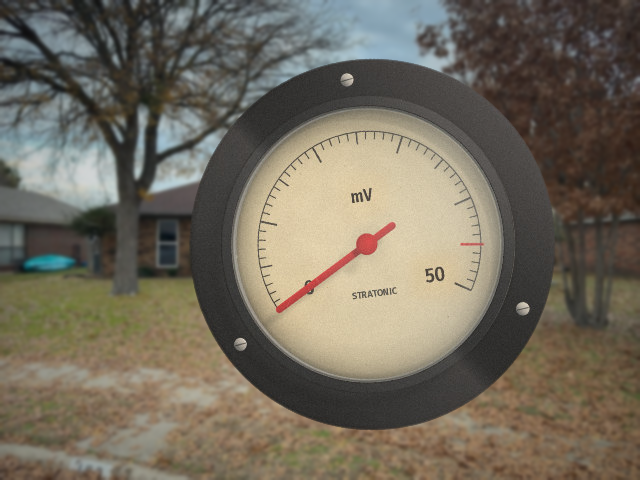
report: 0mV
